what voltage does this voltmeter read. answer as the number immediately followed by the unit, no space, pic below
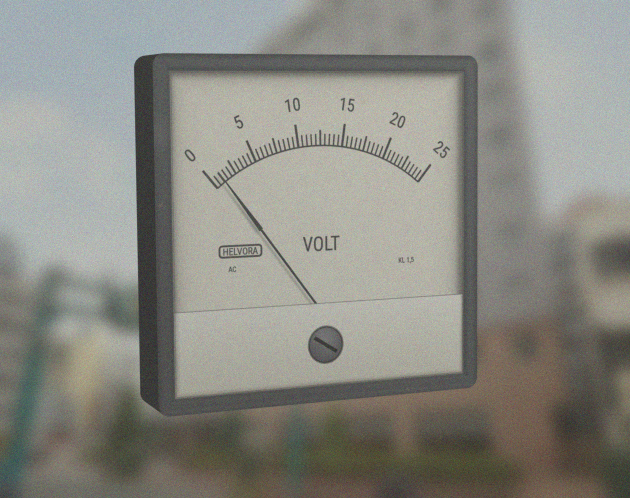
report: 1V
